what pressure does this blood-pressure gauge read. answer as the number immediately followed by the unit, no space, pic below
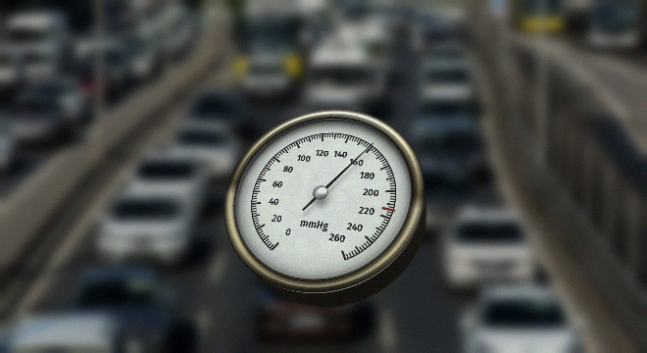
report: 160mmHg
